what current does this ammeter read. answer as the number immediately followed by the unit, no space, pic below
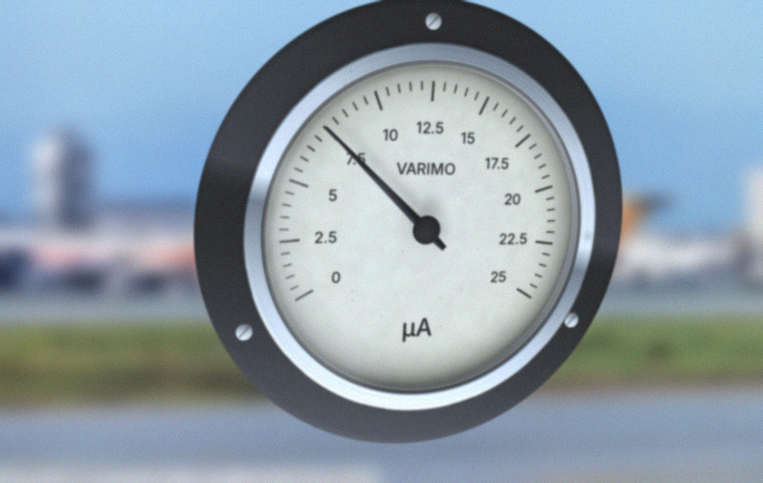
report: 7.5µA
